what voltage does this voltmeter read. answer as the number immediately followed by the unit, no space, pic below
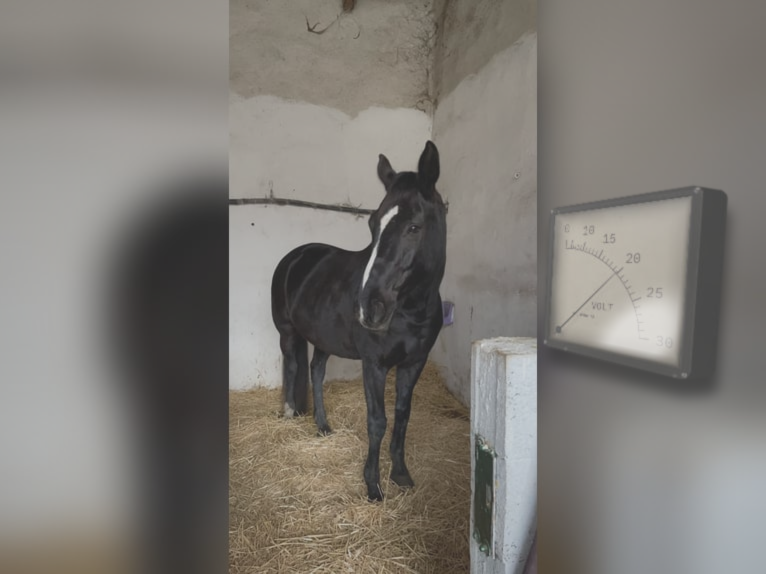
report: 20V
